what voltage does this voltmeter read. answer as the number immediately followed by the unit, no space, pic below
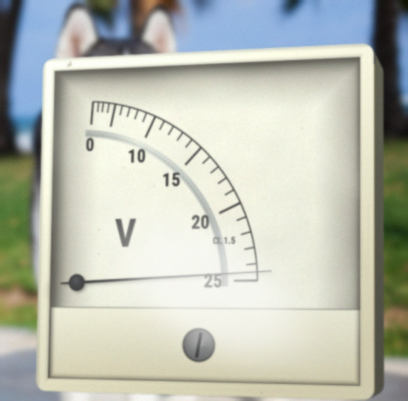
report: 24.5V
